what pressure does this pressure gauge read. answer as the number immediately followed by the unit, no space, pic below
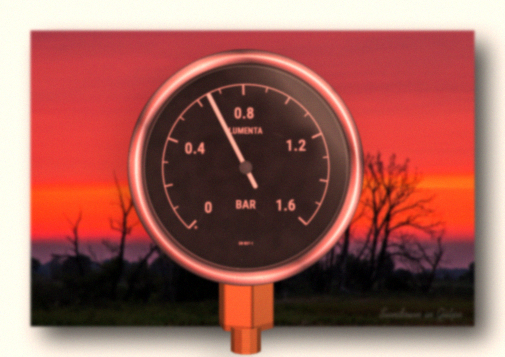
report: 0.65bar
